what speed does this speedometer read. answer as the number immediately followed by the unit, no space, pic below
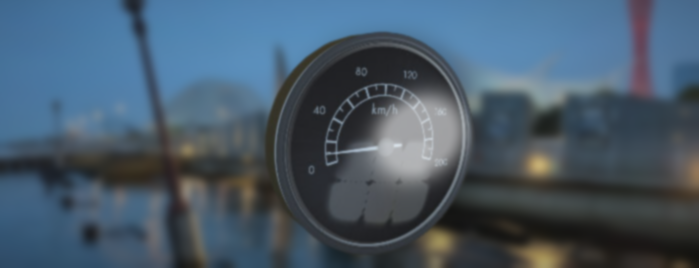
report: 10km/h
